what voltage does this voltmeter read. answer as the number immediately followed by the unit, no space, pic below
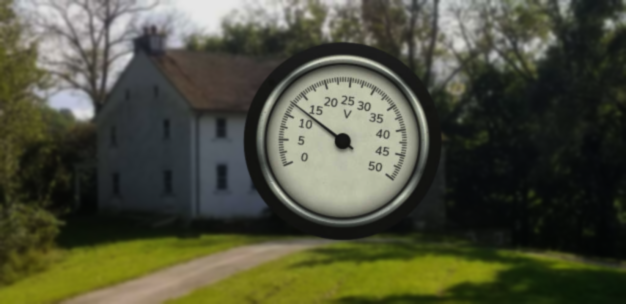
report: 12.5V
